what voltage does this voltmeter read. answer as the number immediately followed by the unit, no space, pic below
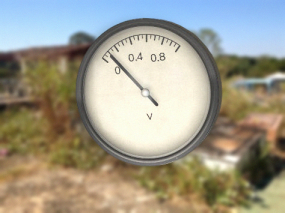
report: 0.1V
